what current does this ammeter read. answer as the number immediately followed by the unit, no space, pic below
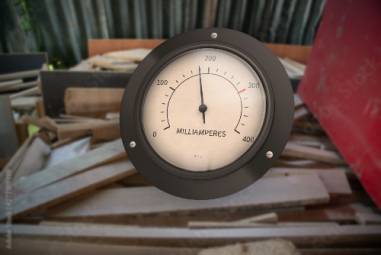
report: 180mA
